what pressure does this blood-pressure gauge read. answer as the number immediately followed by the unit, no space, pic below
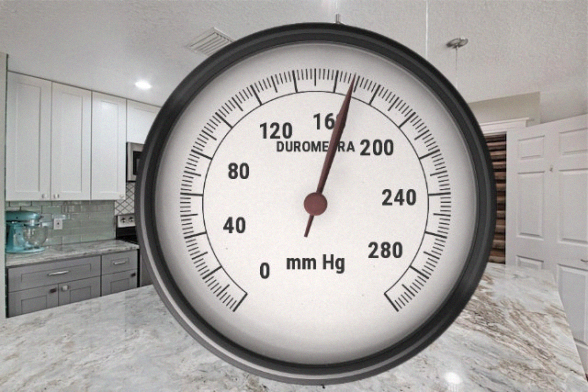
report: 168mmHg
